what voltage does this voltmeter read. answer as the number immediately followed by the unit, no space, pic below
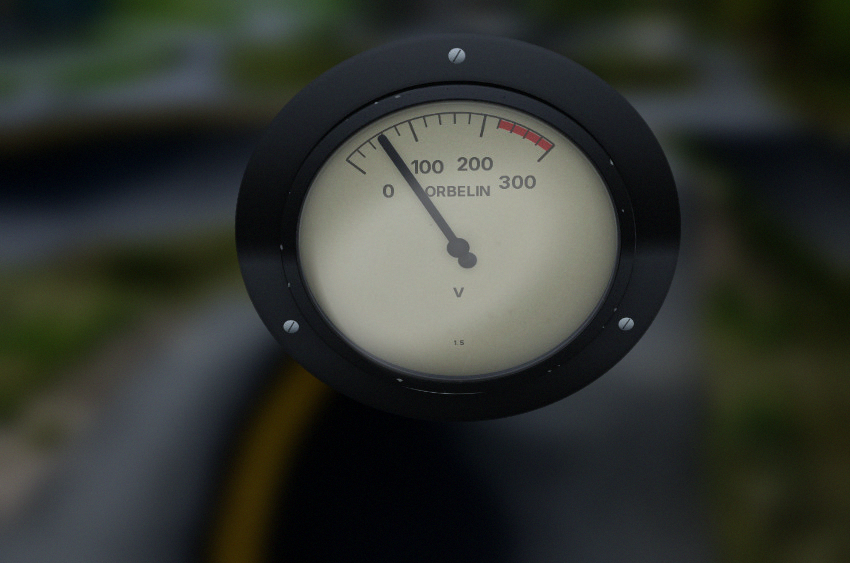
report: 60V
